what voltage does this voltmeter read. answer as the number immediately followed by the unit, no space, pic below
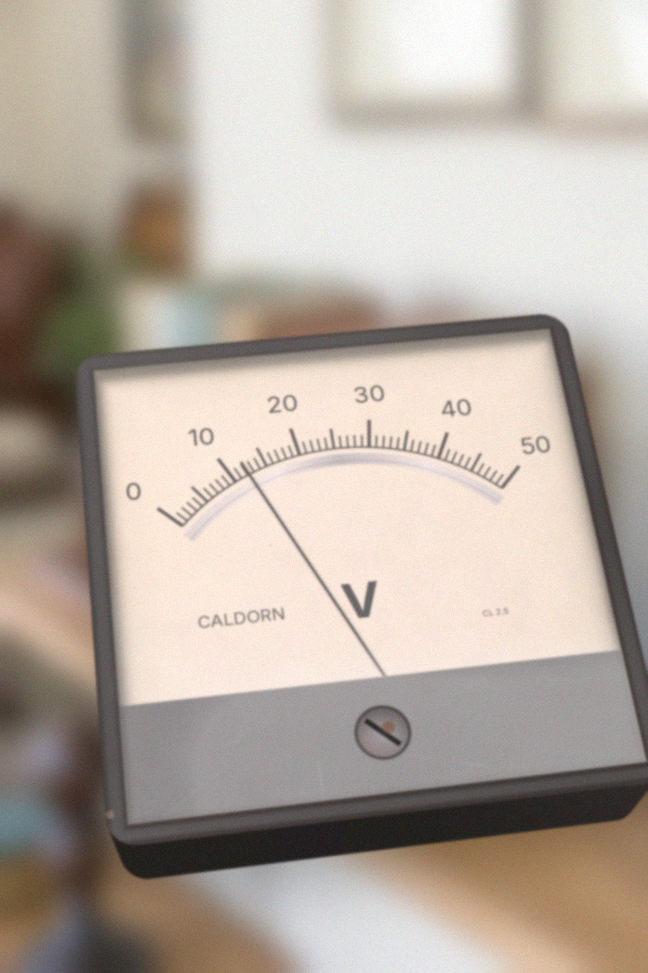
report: 12V
